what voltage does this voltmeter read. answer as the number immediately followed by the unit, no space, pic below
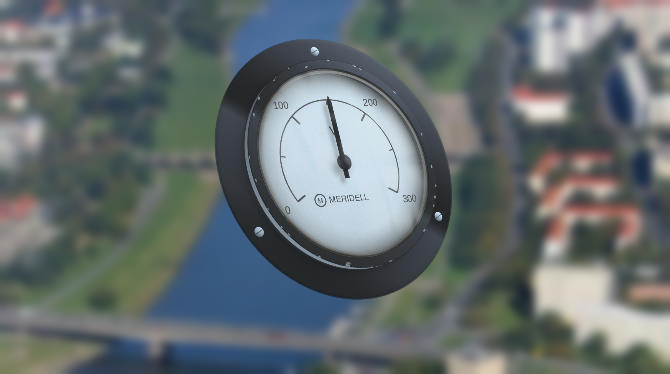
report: 150V
